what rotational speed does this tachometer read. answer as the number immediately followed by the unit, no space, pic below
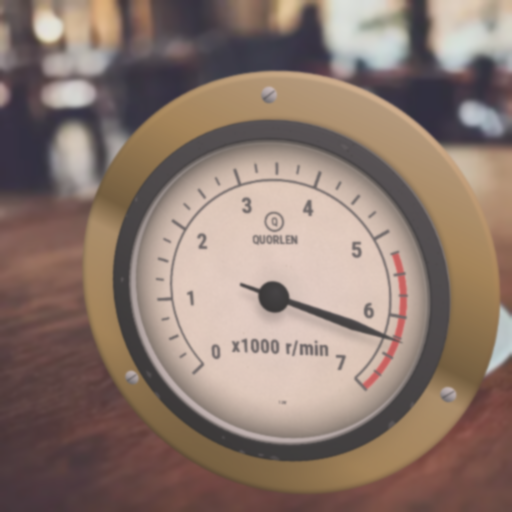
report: 6250rpm
